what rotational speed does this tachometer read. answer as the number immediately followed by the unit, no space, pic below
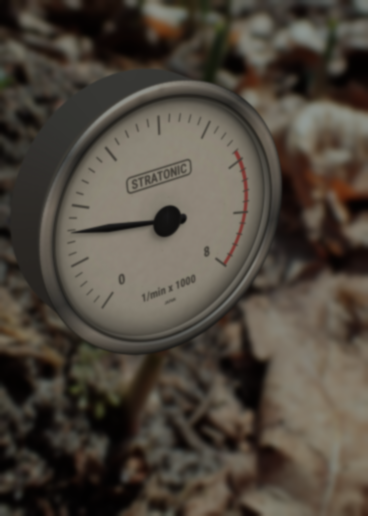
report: 1600rpm
